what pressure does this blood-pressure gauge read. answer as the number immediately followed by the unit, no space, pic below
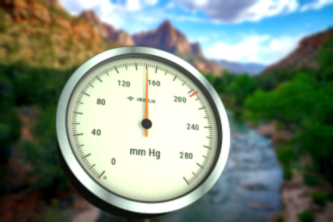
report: 150mmHg
